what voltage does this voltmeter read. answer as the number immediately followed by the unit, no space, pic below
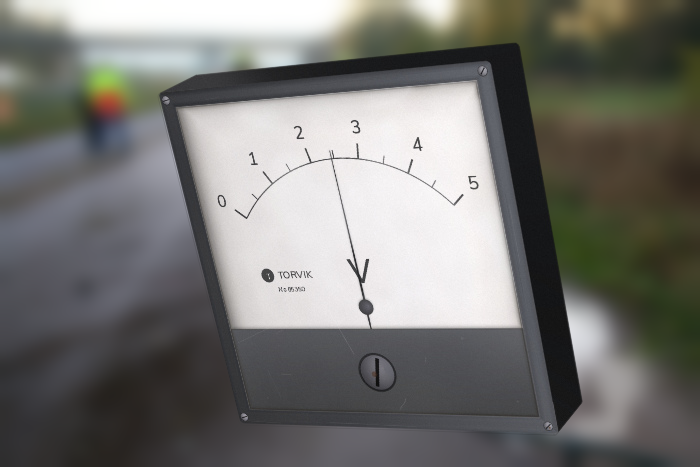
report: 2.5V
